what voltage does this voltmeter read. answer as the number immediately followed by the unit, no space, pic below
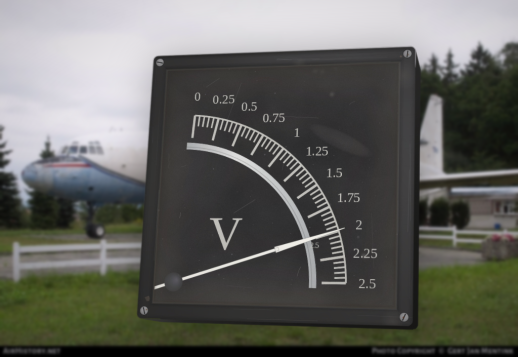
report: 2V
